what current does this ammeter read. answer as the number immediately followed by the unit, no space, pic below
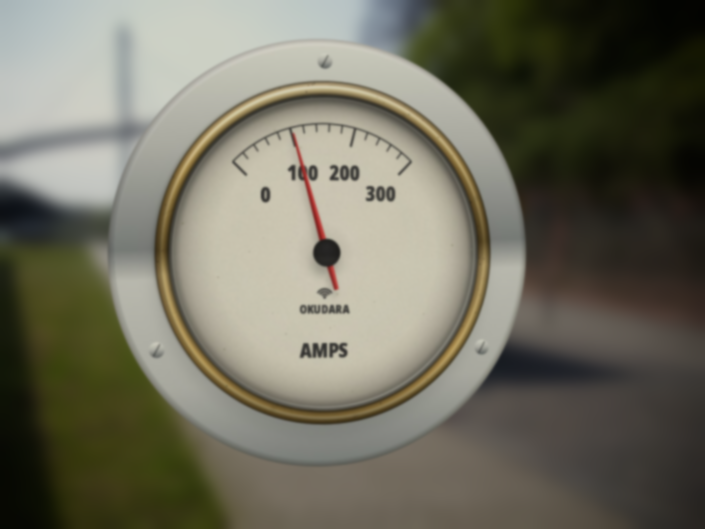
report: 100A
